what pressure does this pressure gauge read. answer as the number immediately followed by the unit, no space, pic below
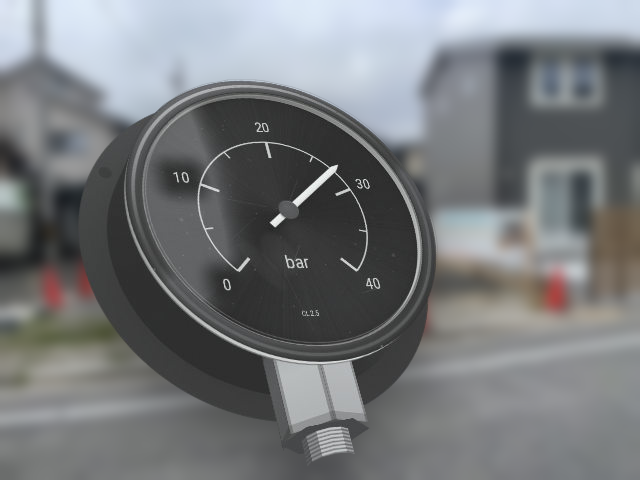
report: 27.5bar
